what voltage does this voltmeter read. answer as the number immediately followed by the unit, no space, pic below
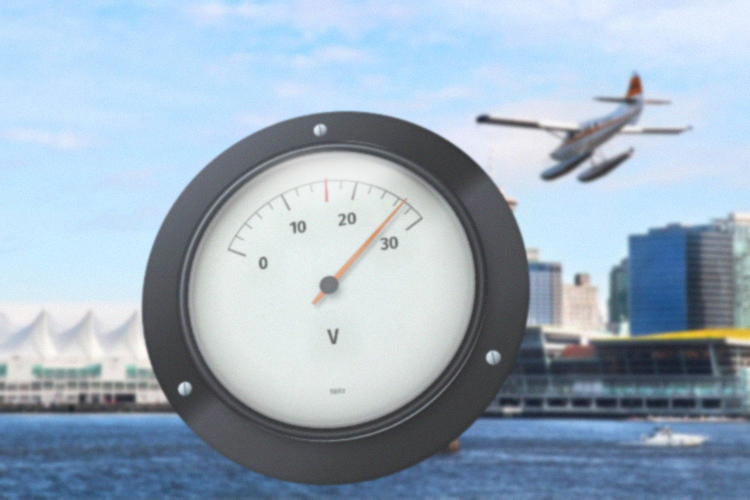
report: 27V
